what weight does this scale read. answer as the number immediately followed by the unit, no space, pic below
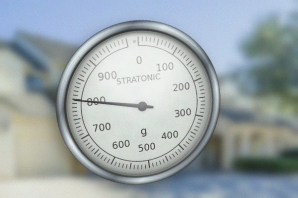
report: 800g
